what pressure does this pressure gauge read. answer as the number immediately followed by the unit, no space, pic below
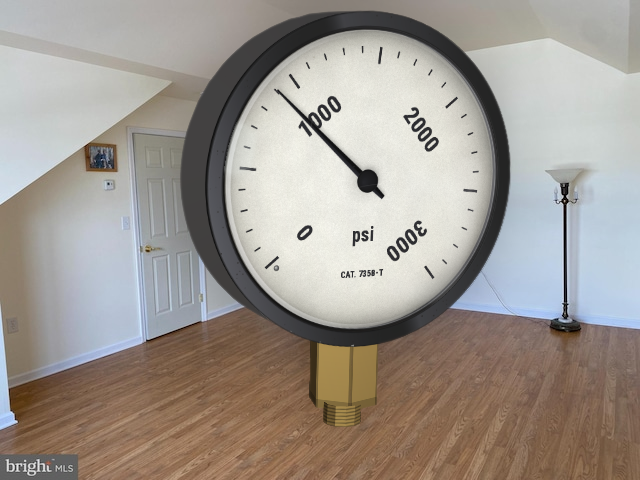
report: 900psi
